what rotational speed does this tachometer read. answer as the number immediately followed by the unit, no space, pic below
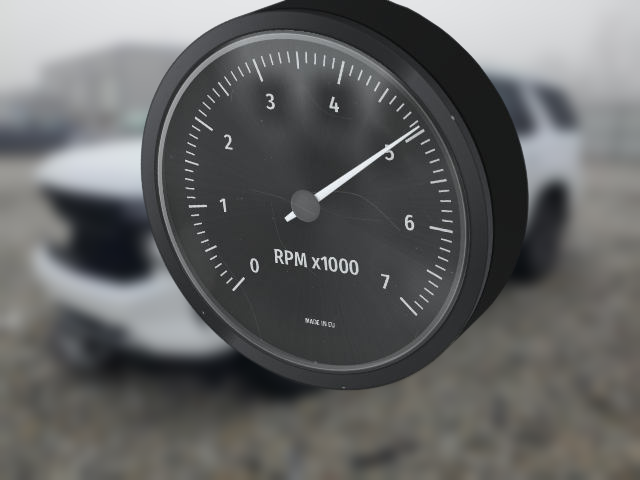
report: 4950rpm
